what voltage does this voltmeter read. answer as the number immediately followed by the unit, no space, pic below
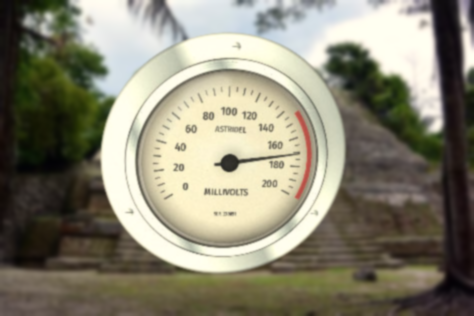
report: 170mV
